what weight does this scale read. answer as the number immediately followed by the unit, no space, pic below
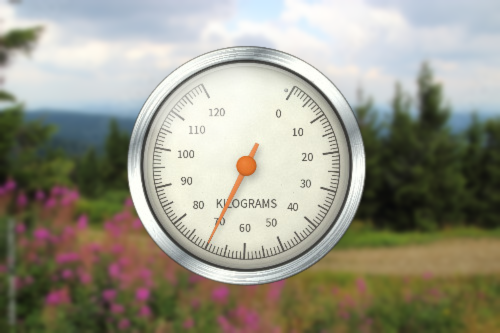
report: 70kg
